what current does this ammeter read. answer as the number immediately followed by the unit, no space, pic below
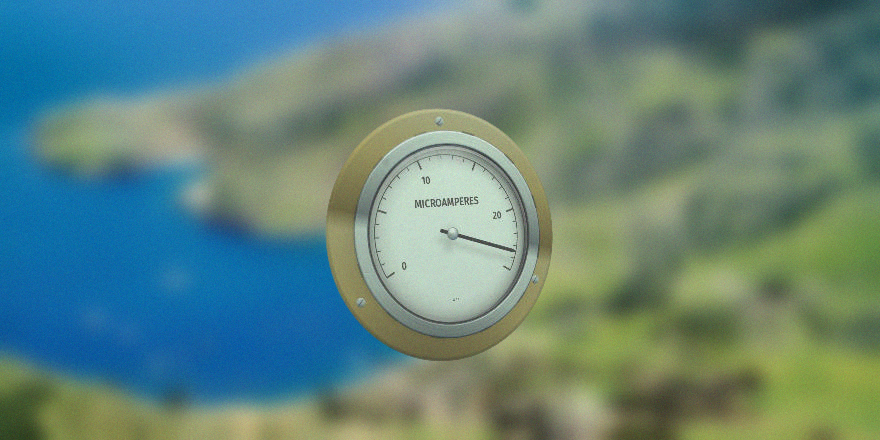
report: 23.5µA
